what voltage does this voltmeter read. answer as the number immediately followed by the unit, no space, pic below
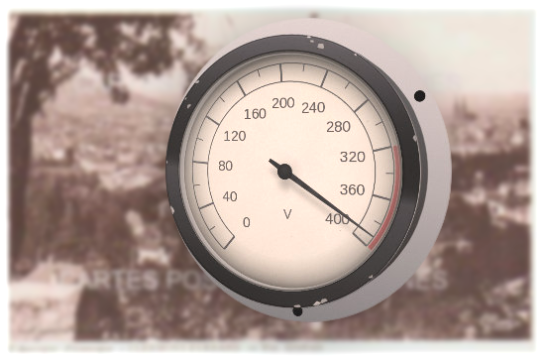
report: 390V
